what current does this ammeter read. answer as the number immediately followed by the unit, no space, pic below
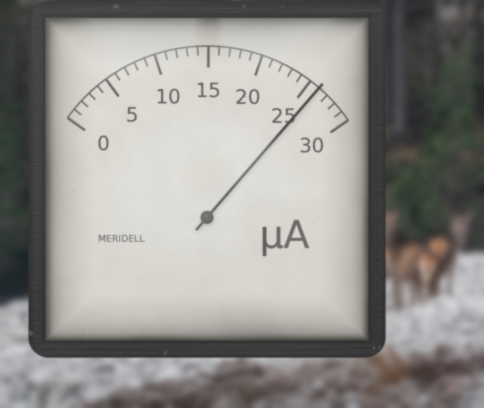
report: 26µA
